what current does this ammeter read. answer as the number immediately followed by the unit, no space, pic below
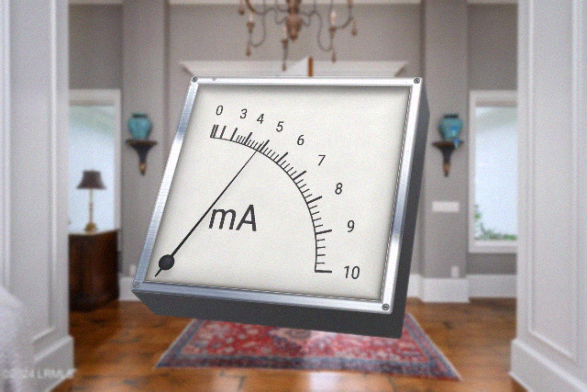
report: 5mA
